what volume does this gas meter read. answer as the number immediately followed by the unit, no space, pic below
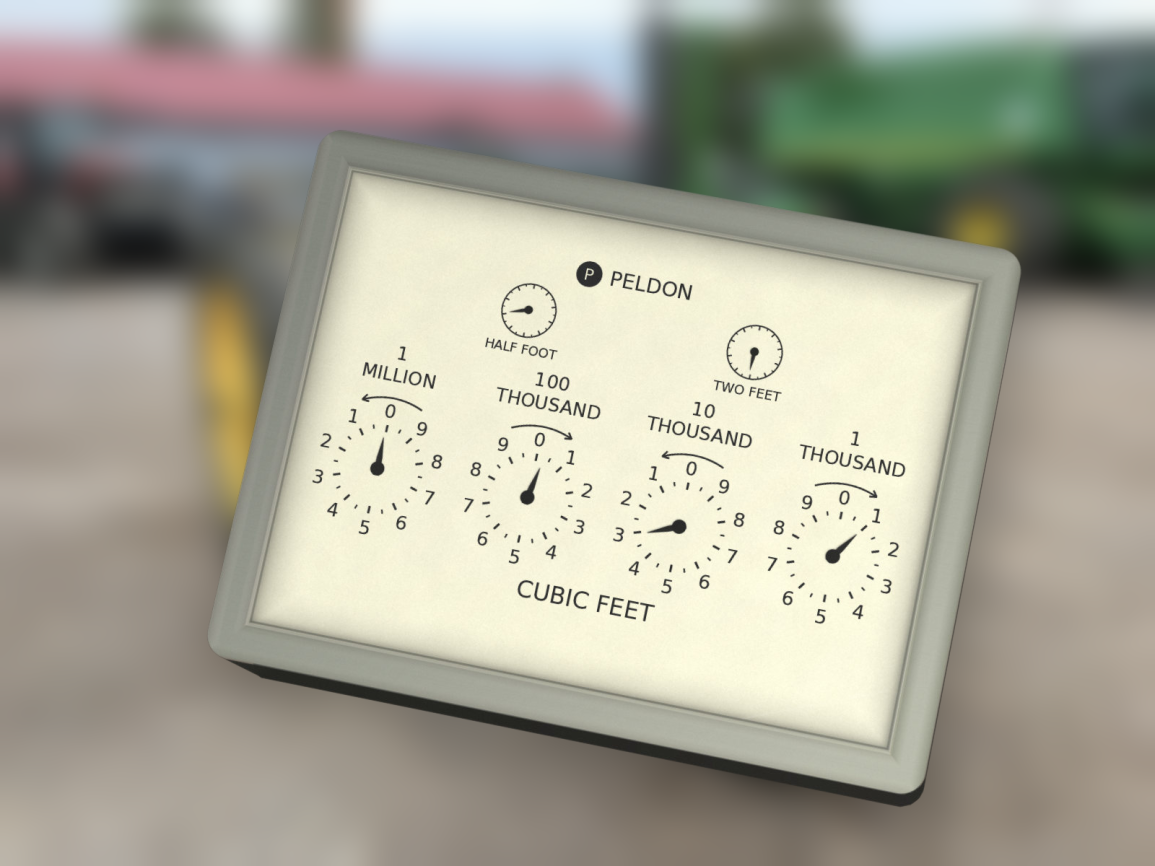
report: 3100ft³
